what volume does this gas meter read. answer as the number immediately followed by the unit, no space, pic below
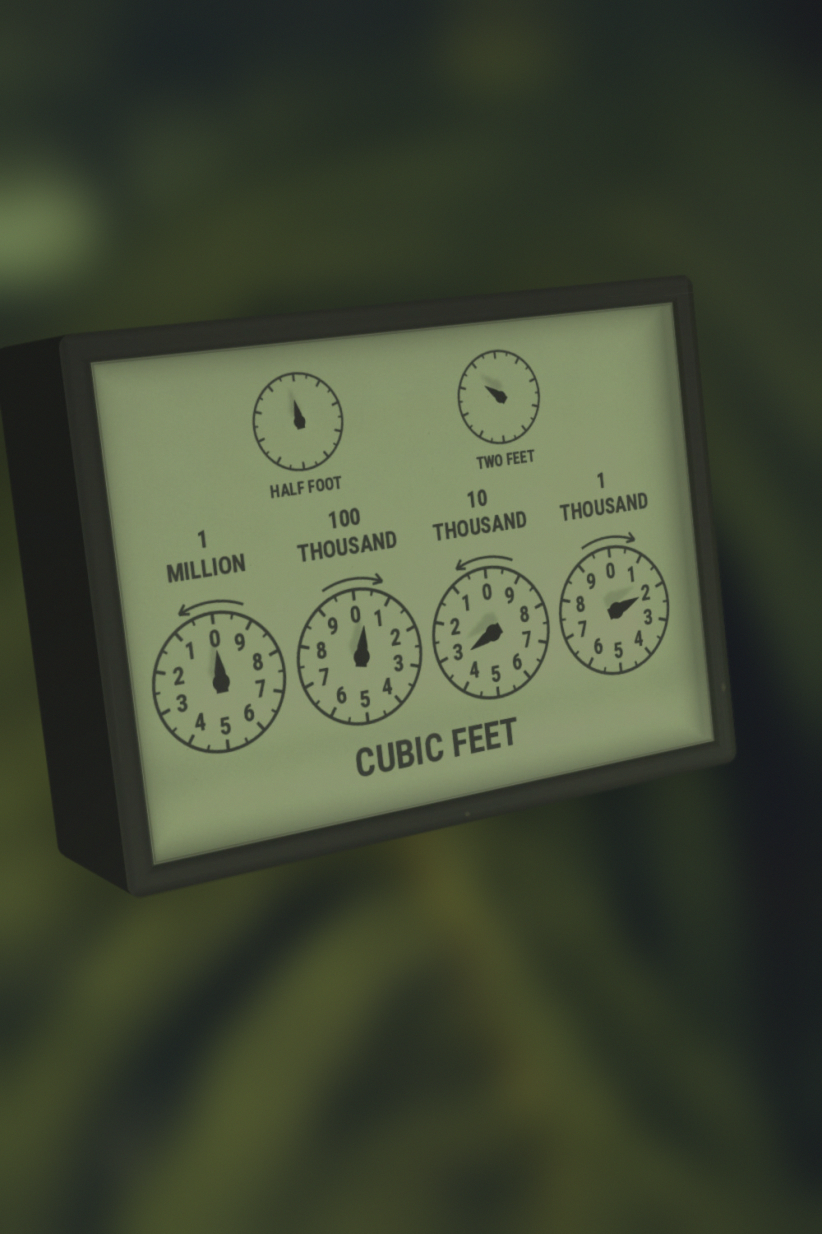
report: 3200ft³
